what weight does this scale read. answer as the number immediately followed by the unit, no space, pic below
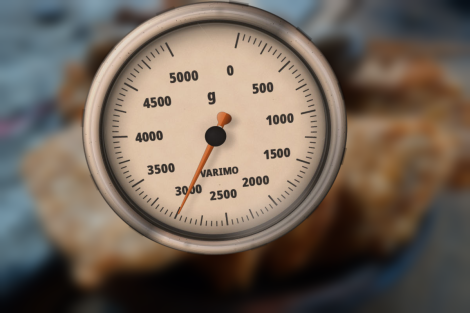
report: 3000g
